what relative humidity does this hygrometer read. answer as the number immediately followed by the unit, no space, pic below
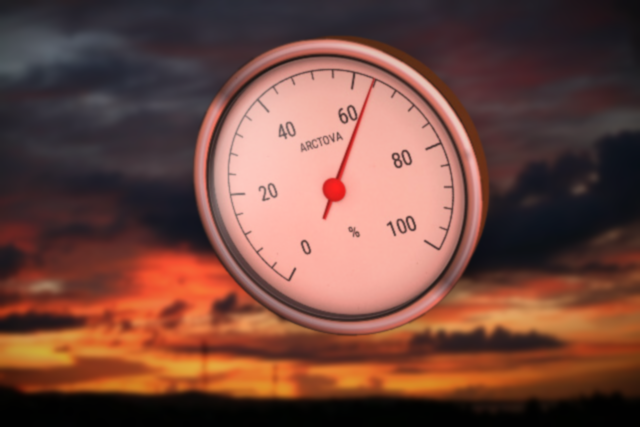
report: 64%
